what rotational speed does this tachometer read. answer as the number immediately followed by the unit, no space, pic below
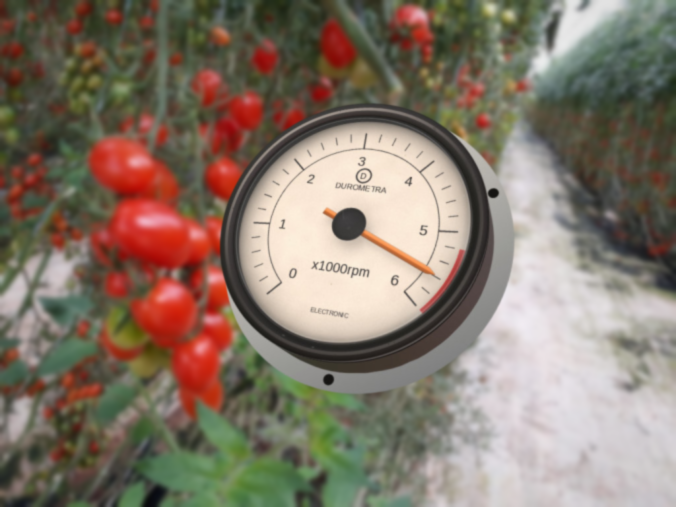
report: 5600rpm
